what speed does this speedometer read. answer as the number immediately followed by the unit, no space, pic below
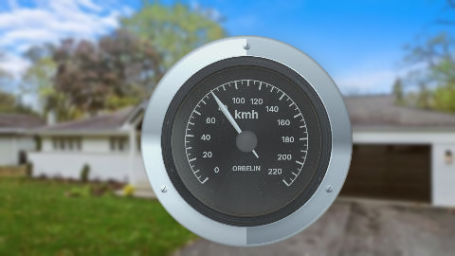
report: 80km/h
